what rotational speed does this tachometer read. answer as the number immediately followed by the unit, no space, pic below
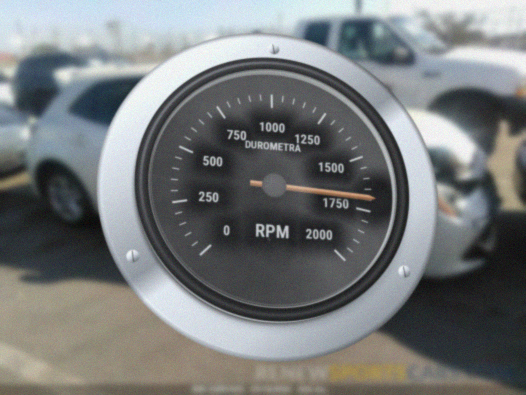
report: 1700rpm
